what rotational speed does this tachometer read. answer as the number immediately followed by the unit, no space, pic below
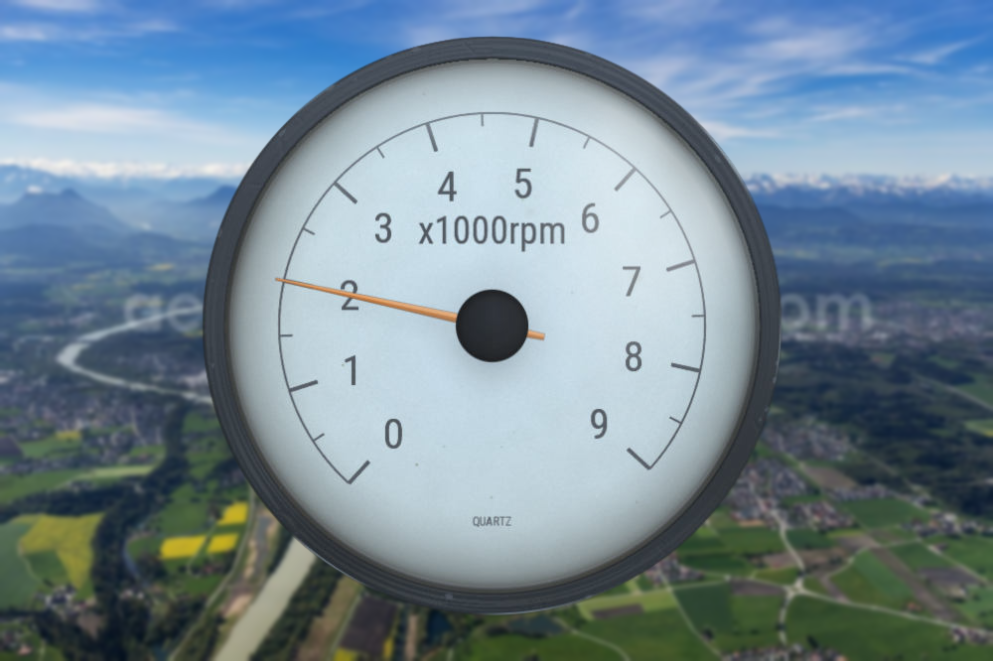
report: 2000rpm
